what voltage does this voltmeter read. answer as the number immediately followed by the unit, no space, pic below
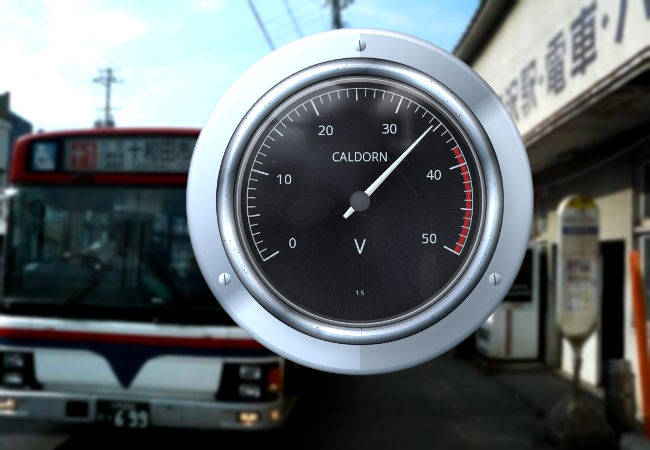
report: 34.5V
